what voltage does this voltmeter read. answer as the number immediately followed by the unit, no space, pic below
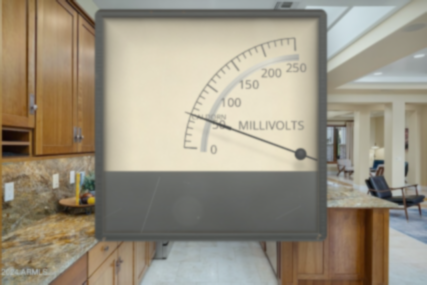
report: 50mV
